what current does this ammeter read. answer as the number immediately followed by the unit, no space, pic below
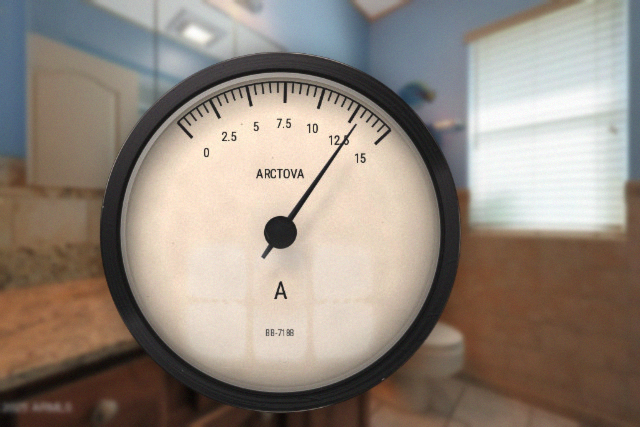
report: 13A
